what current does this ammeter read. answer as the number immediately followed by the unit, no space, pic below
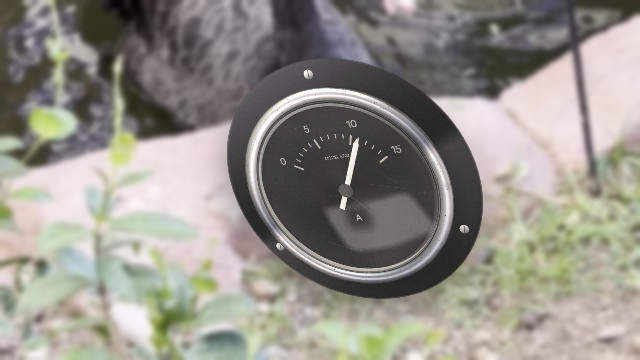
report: 11A
